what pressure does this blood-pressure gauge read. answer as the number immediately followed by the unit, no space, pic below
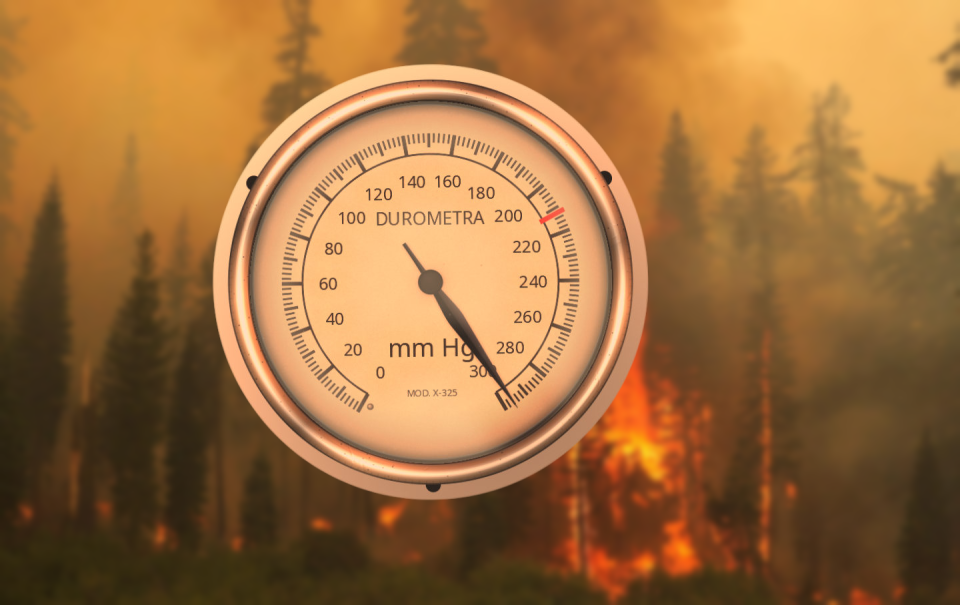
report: 296mmHg
